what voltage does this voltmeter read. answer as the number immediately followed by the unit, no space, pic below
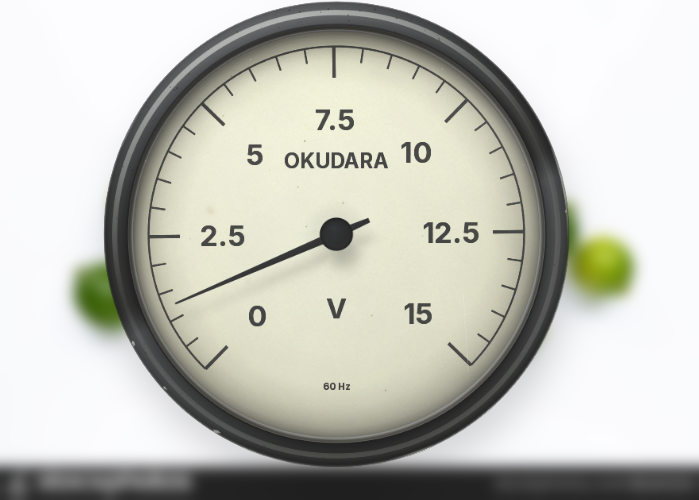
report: 1.25V
